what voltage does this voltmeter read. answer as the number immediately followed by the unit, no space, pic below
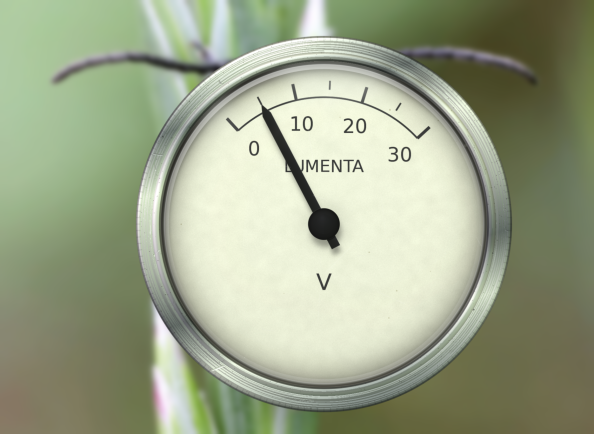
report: 5V
